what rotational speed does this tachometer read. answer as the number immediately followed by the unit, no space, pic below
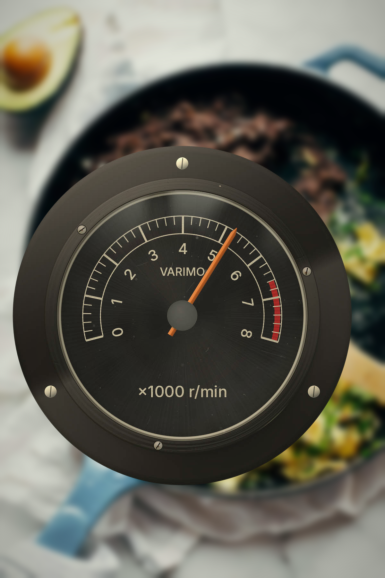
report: 5200rpm
